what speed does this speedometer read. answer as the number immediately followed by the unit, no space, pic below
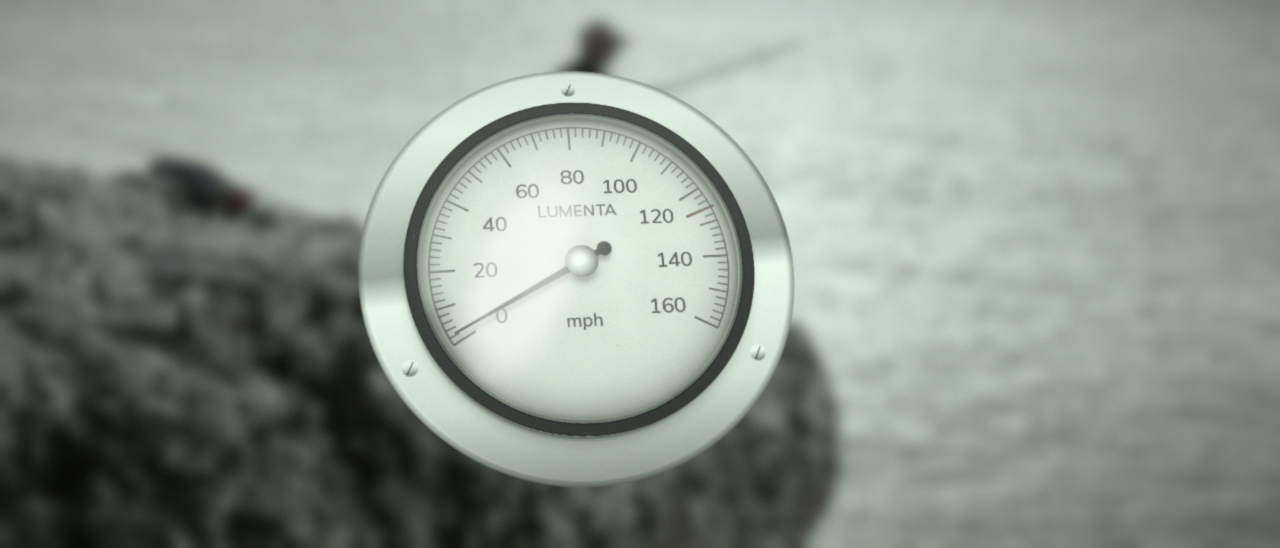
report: 2mph
